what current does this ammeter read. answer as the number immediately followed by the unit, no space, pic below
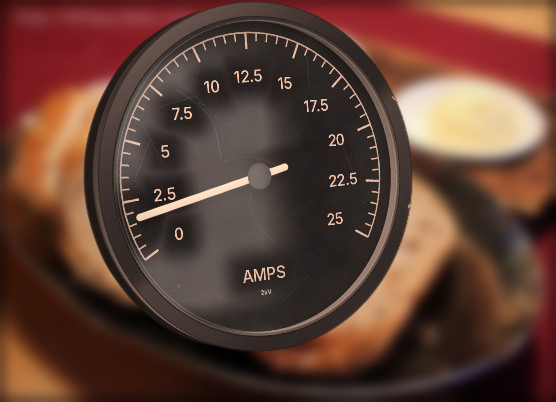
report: 1.75A
